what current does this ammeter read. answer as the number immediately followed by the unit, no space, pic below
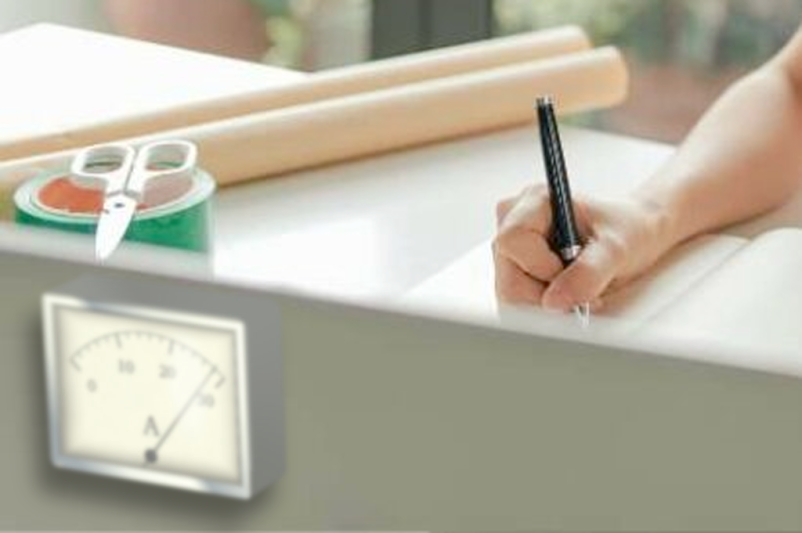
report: 28A
